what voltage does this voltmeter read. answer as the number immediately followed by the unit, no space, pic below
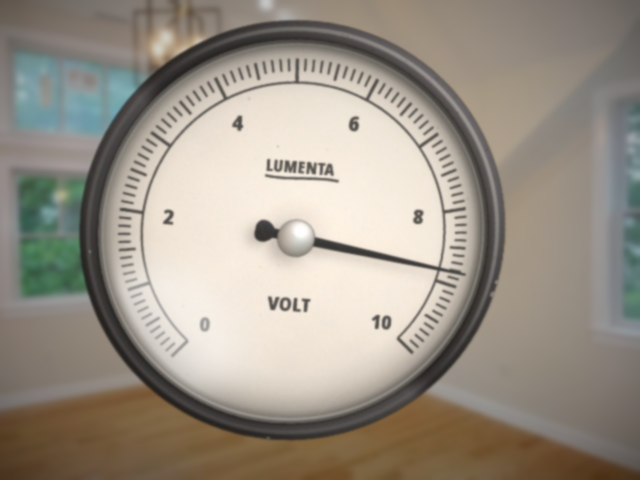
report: 8.8V
